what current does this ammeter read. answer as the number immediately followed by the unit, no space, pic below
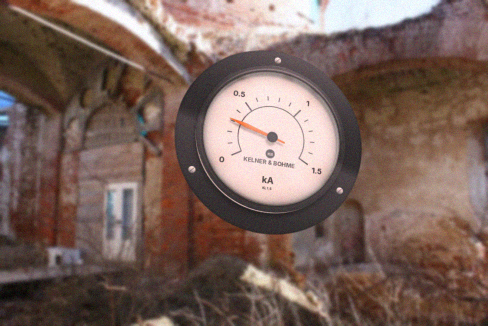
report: 0.3kA
